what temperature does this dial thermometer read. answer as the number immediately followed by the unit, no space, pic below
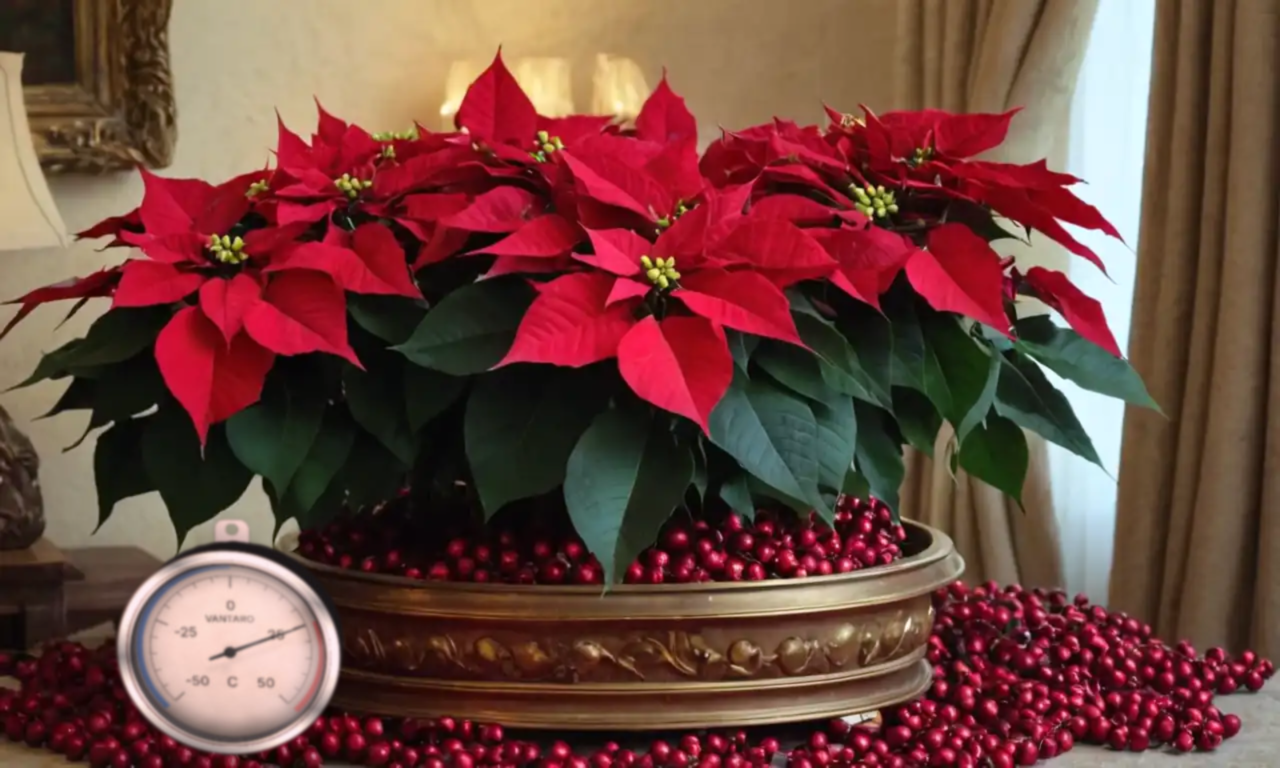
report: 25°C
